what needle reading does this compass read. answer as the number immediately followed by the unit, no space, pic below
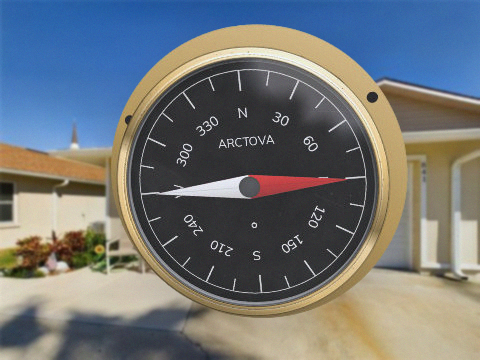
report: 90°
